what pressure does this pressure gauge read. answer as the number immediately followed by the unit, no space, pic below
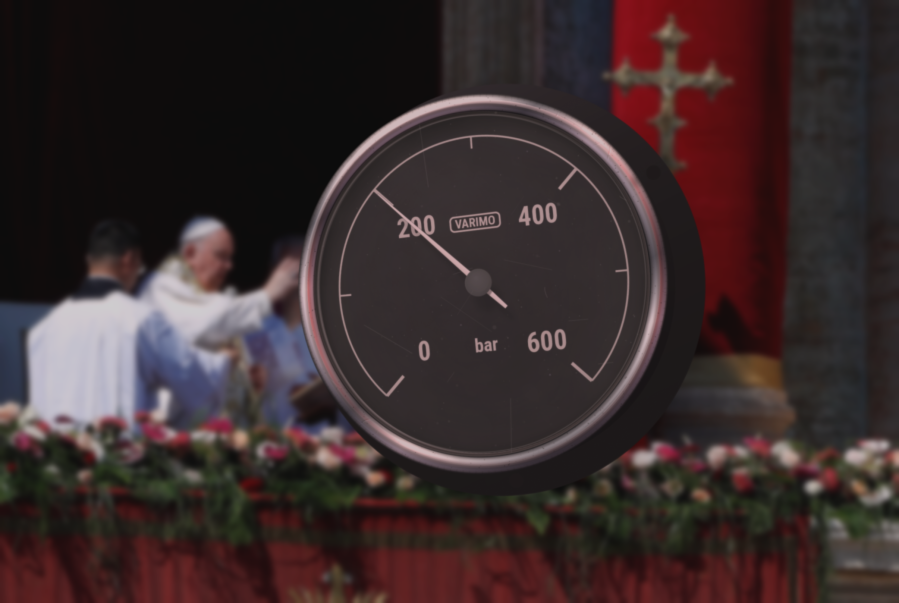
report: 200bar
